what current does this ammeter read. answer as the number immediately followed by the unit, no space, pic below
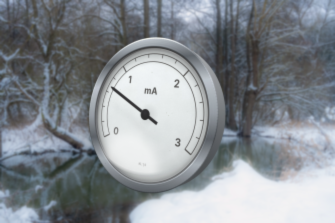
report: 0.7mA
